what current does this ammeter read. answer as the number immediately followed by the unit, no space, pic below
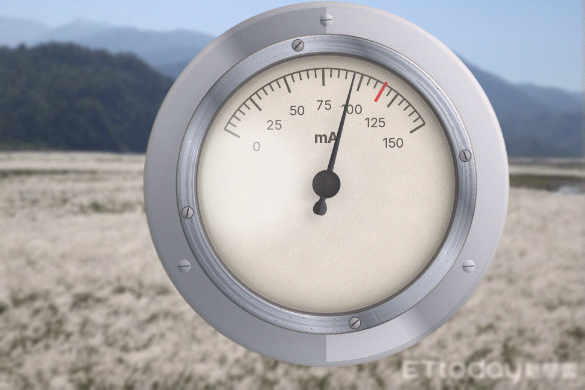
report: 95mA
